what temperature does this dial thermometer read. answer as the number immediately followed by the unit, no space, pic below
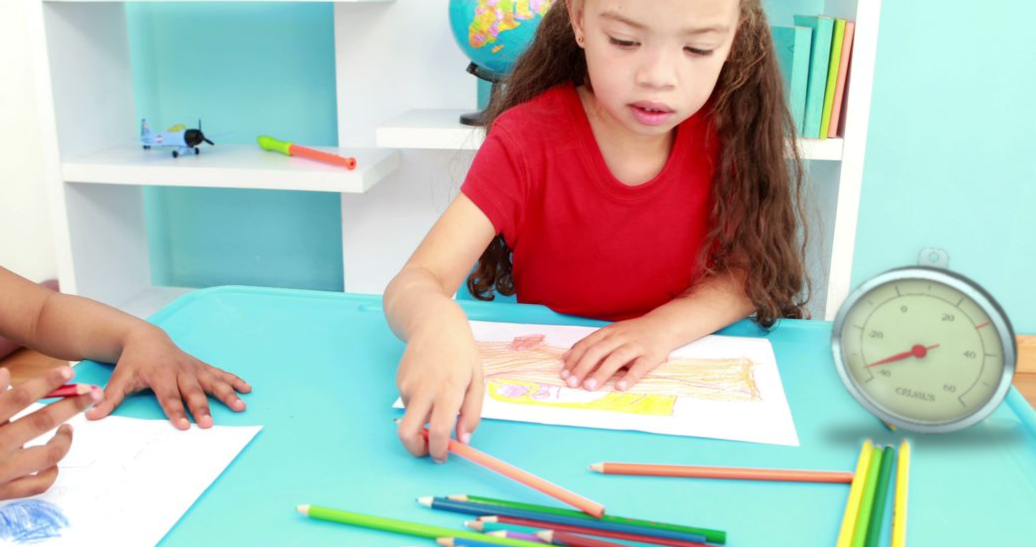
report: -35°C
